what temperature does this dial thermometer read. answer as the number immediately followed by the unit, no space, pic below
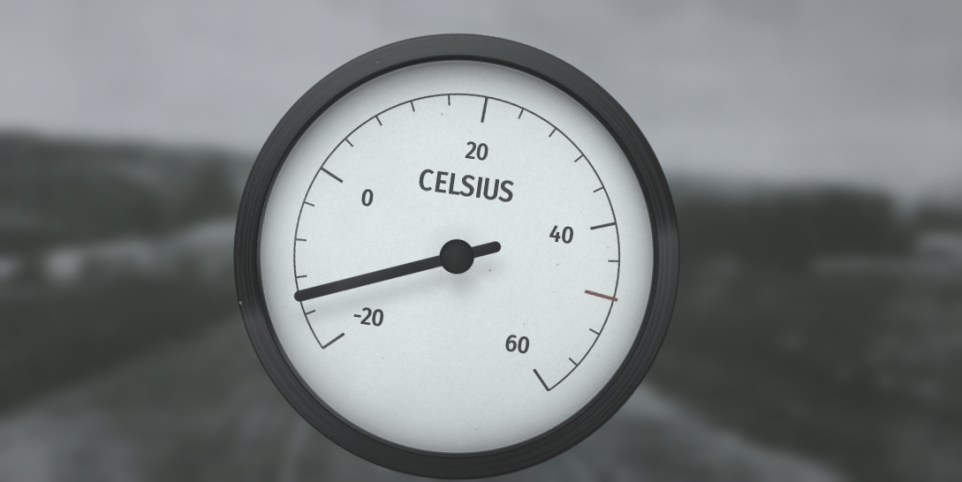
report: -14°C
